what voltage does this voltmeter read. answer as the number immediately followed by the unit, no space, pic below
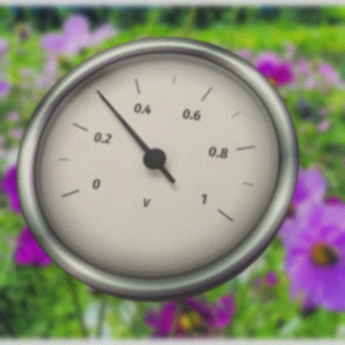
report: 0.3V
